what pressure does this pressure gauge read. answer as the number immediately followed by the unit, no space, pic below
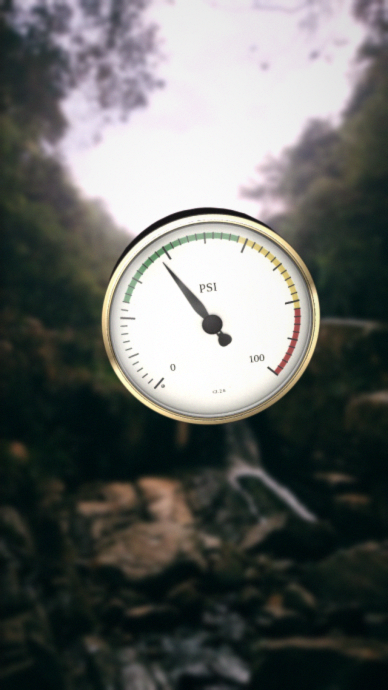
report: 38psi
